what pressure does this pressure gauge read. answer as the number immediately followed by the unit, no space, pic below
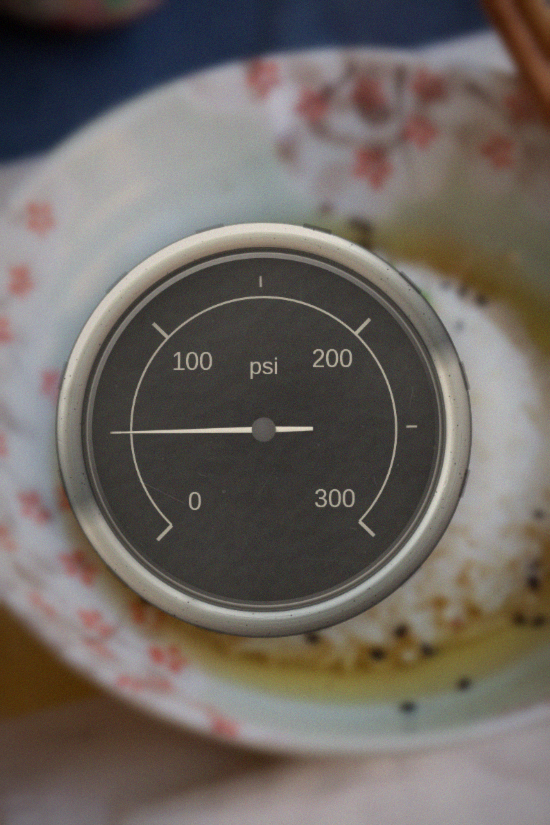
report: 50psi
